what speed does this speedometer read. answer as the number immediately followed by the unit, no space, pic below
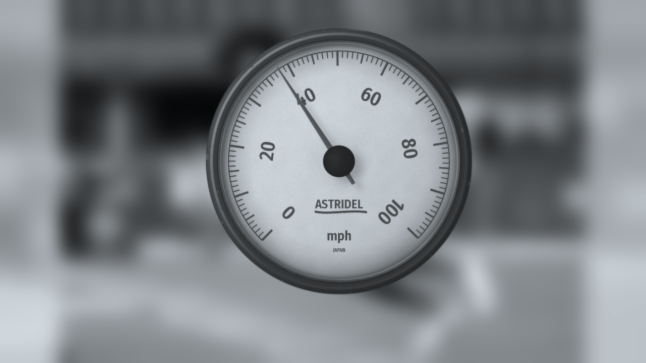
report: 38mph
